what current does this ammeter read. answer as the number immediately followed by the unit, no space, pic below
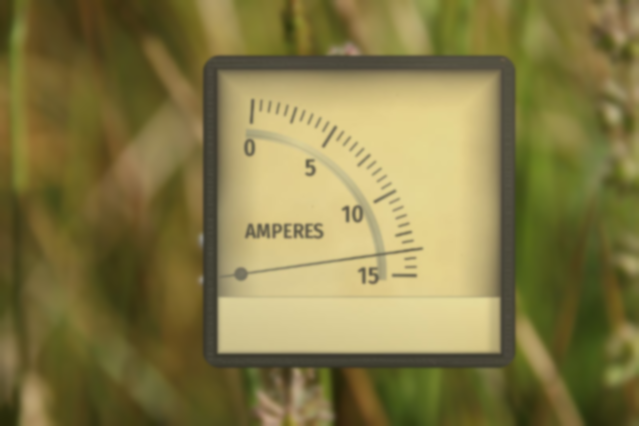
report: 13.5A
